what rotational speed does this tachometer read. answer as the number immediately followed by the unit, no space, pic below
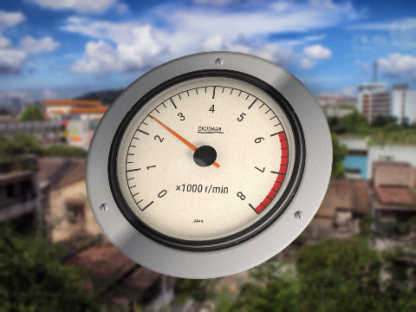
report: 2400rpm
